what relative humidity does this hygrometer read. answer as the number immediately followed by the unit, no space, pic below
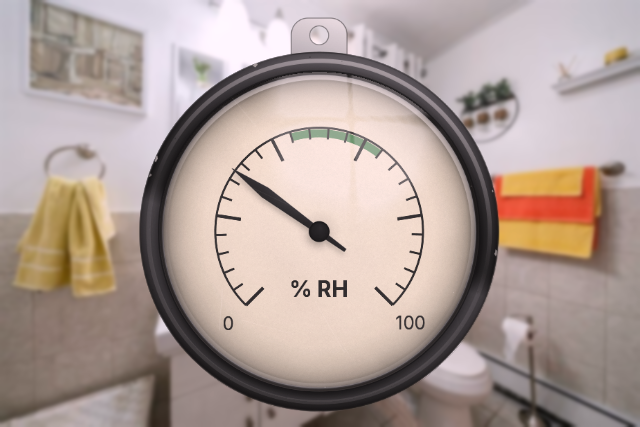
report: 30%
